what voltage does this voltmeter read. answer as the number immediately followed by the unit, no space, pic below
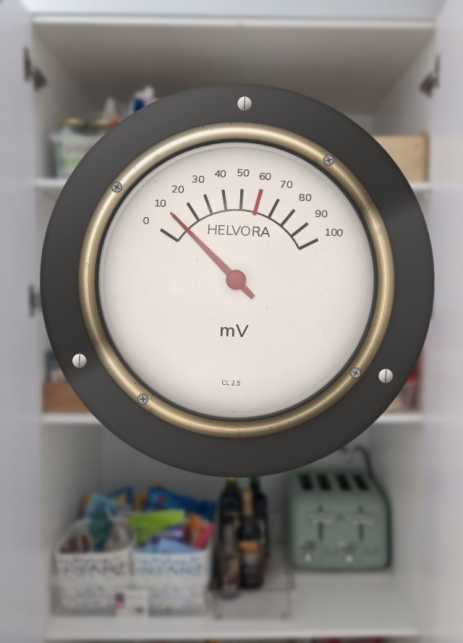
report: 10mV
